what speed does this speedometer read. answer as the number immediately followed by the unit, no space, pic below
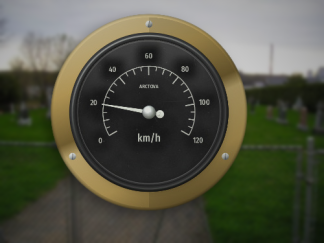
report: 20km/h
